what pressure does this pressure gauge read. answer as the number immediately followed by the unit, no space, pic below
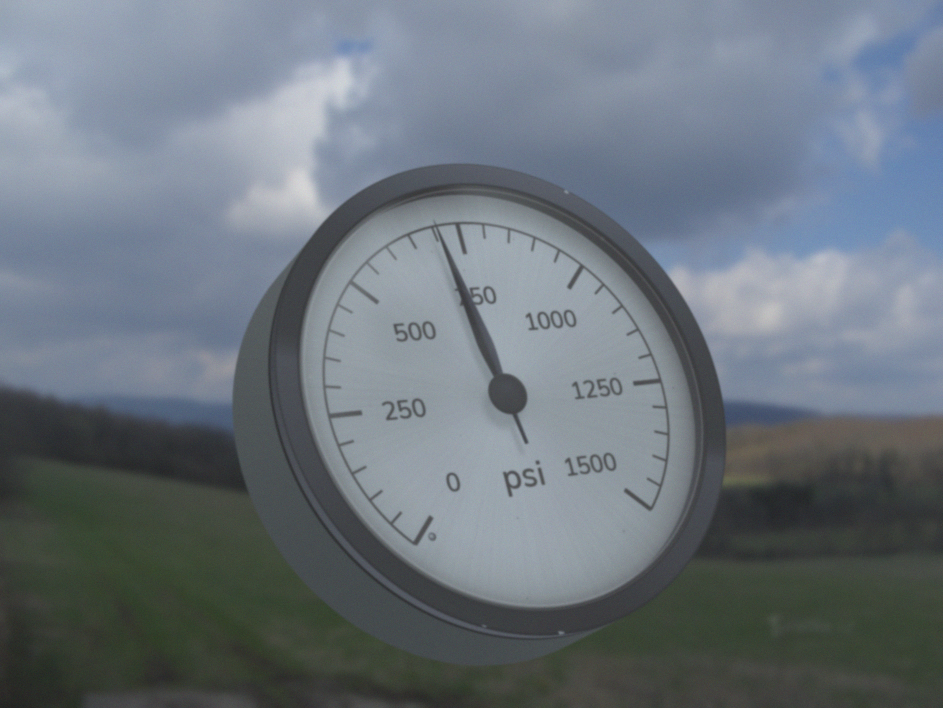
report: 700psi
